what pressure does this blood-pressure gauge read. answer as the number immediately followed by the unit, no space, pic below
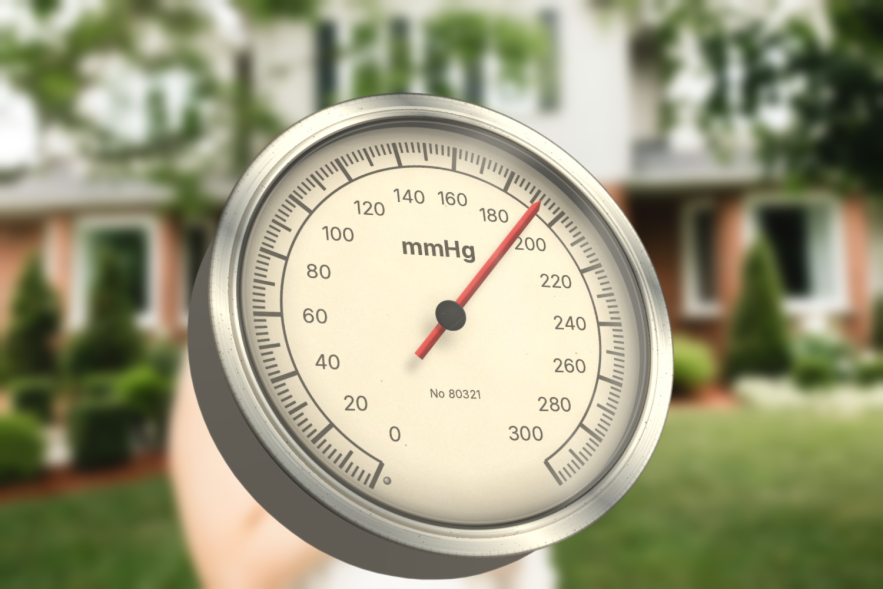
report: 192mmHg
